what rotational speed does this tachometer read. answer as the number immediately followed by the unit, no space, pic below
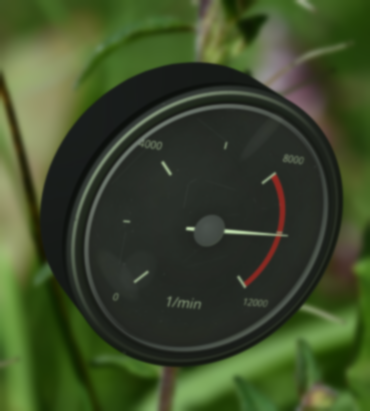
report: 10000rpm
